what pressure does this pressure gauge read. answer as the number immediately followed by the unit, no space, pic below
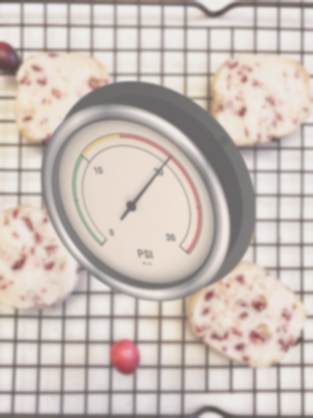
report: 20psi
